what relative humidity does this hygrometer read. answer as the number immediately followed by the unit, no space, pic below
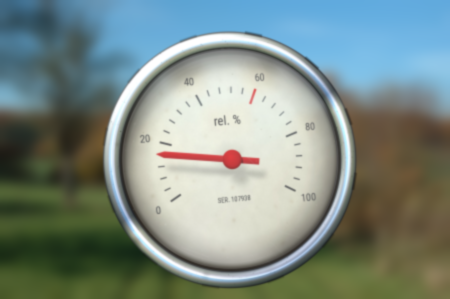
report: 16%
